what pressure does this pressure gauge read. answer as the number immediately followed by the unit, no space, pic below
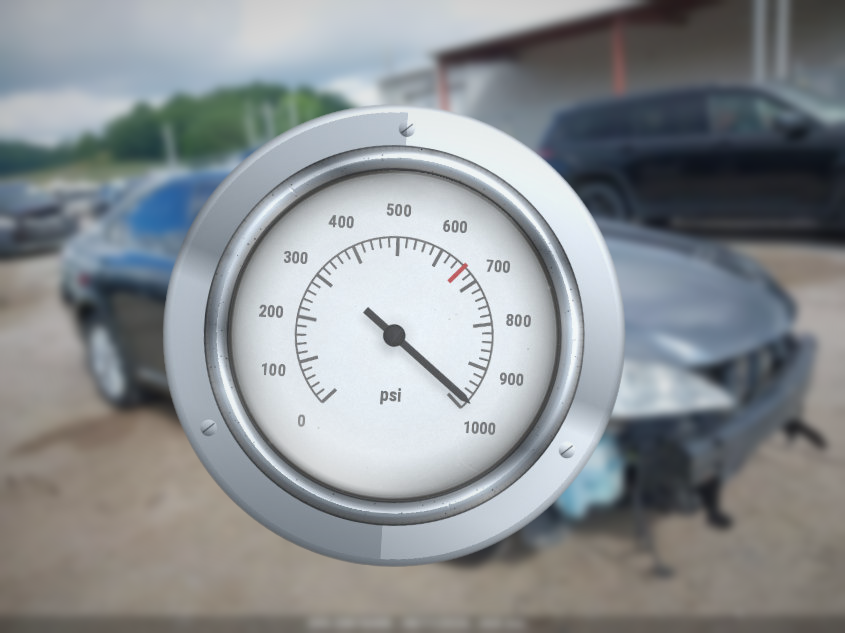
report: 980psi
